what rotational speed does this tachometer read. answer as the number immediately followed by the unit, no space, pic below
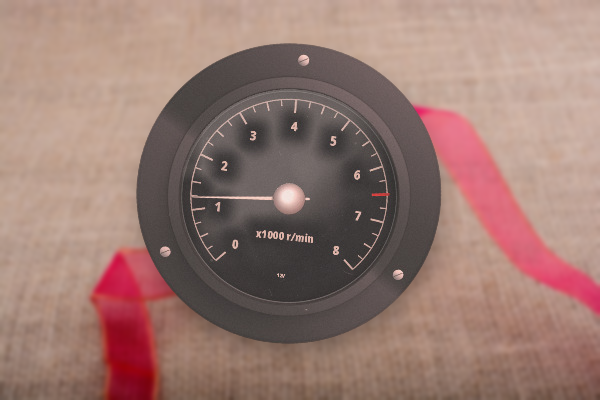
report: 1250rpm
